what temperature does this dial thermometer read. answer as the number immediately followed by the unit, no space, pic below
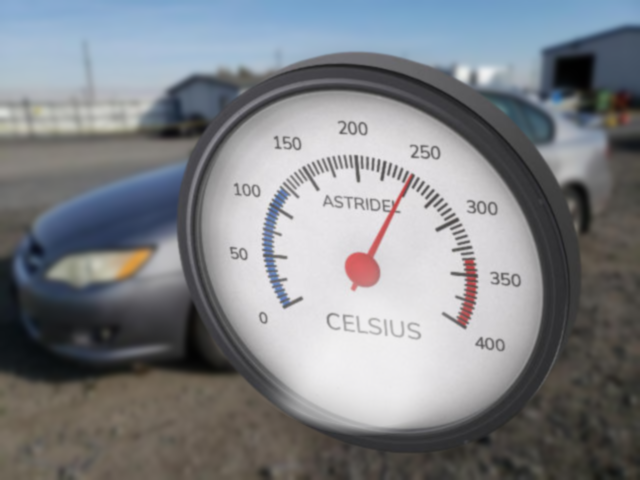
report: 250°C
